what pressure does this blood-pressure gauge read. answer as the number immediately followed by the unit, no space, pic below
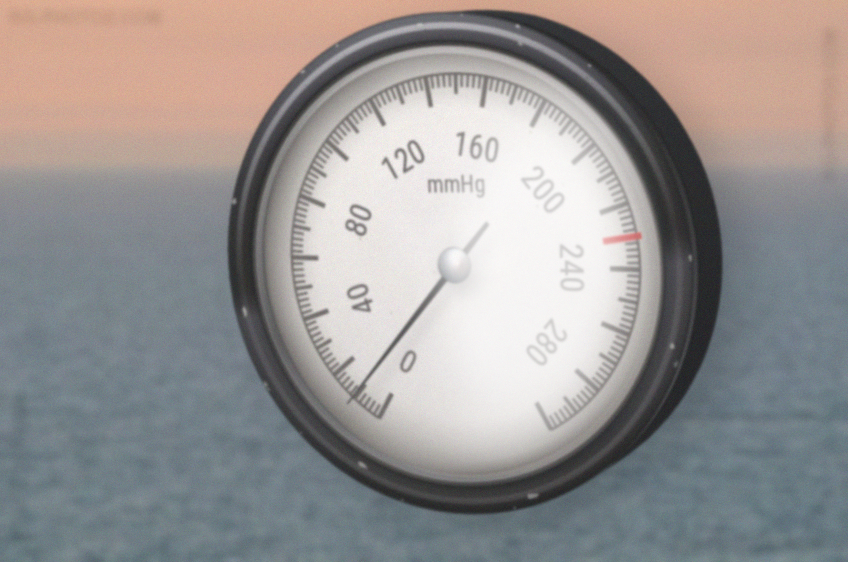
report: 10mmHg
